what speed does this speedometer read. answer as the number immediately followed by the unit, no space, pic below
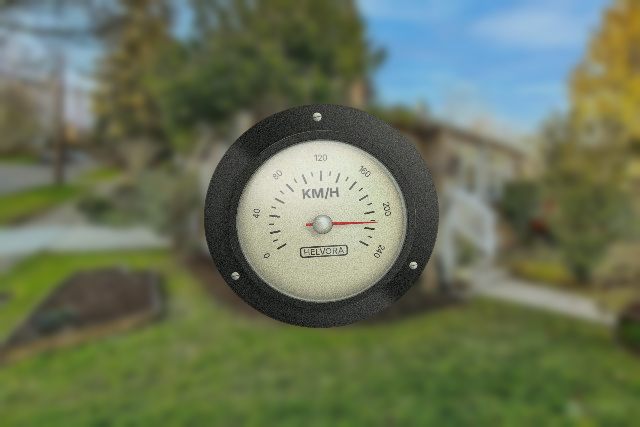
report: 210km/h
